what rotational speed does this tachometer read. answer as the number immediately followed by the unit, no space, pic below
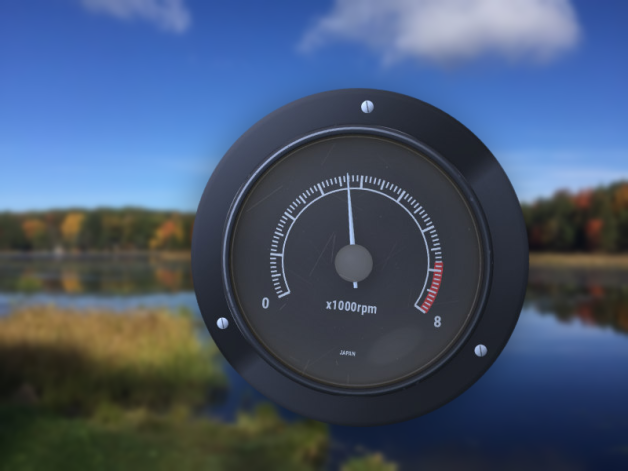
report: 3700rpm
